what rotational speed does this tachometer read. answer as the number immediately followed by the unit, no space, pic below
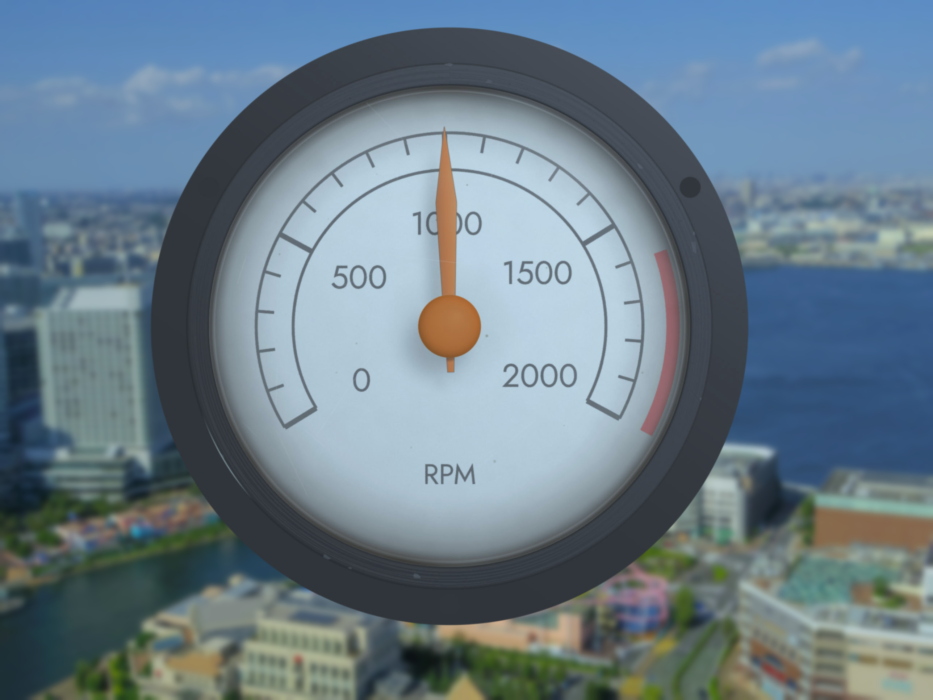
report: 1000rpm
